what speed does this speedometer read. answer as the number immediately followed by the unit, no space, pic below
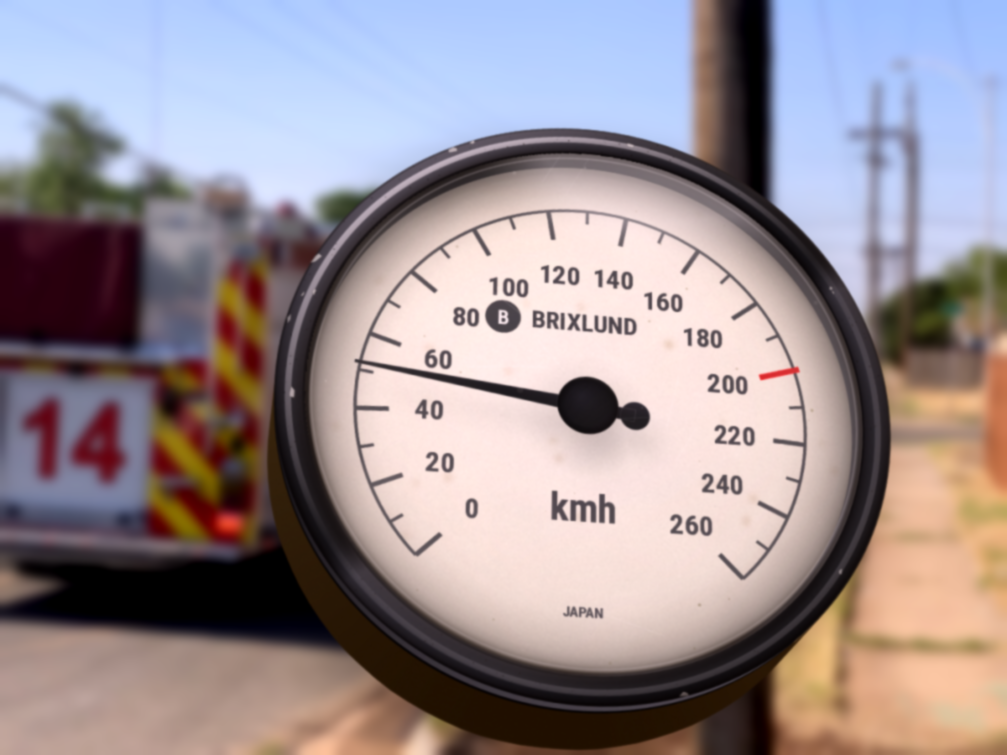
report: 50km/h
